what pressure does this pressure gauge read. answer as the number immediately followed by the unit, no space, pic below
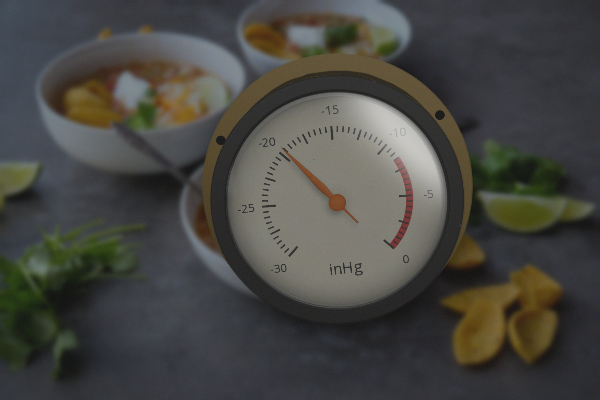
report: -19.5inHg
